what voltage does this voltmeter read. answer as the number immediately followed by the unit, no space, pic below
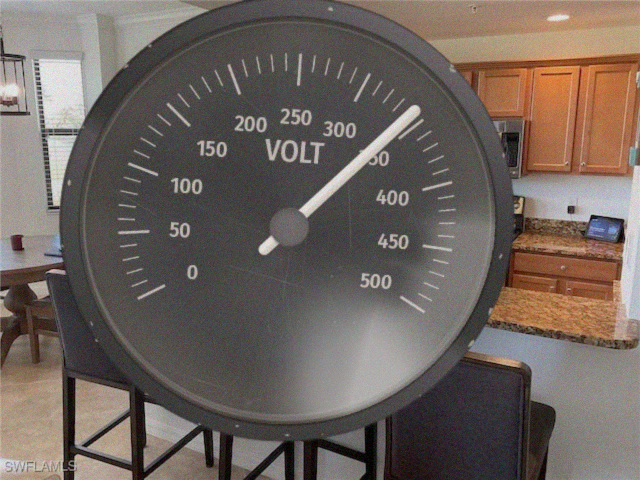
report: 340V
